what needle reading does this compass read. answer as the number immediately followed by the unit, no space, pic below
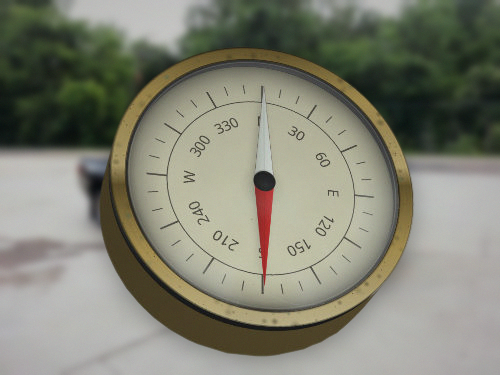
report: 180°
